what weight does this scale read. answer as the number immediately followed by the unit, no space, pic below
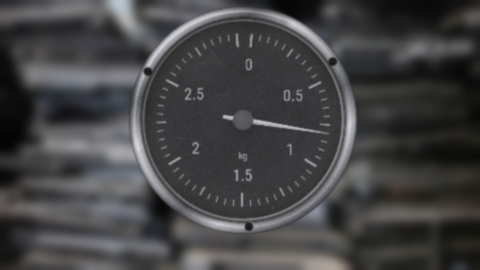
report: 0.8kg
